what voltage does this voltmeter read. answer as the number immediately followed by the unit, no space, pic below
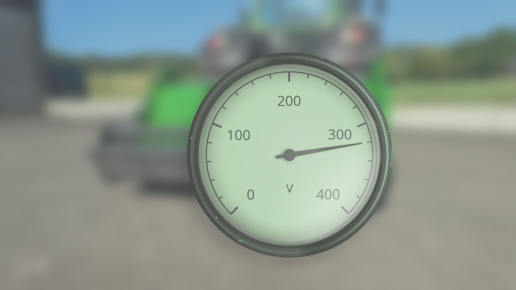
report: 320V
